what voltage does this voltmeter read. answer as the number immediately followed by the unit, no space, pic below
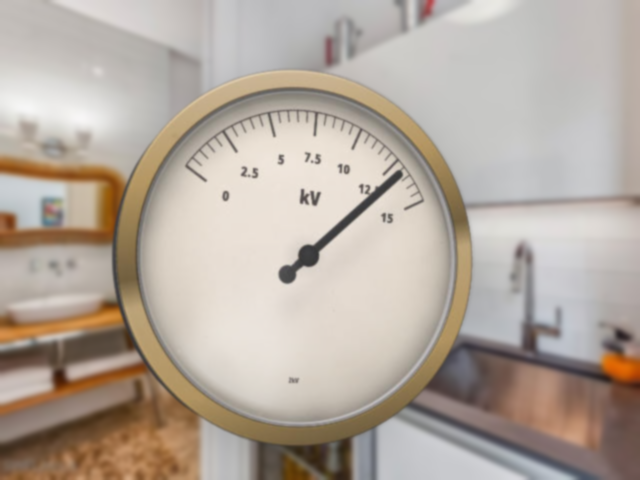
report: 13kV
